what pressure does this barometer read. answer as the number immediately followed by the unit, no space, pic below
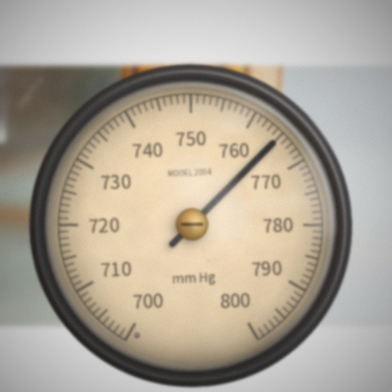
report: 765mmHg
